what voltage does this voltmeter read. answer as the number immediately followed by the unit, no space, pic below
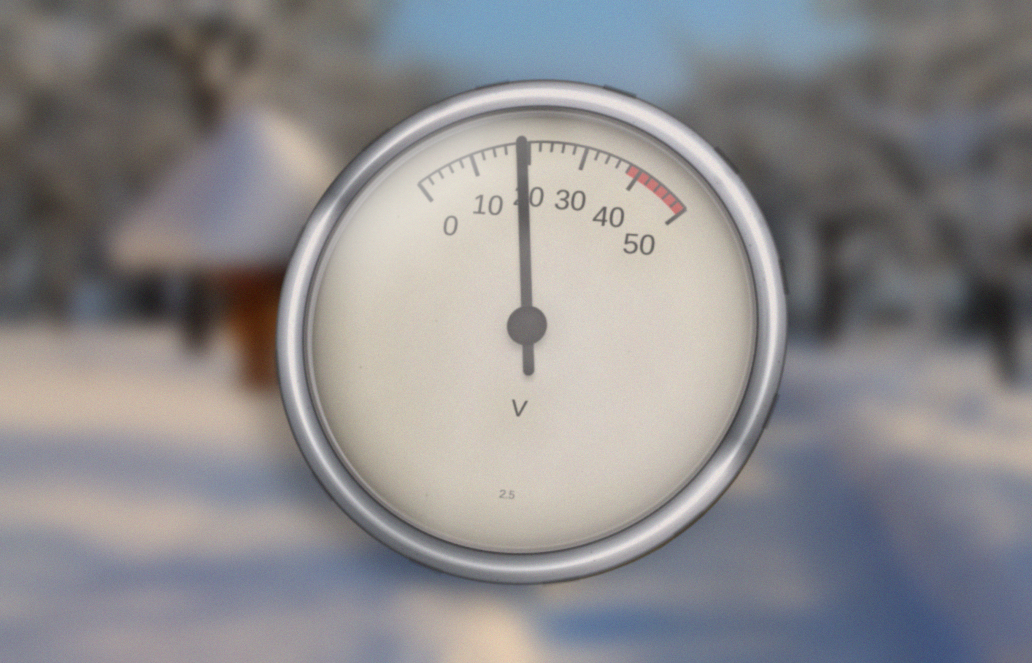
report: 19V
